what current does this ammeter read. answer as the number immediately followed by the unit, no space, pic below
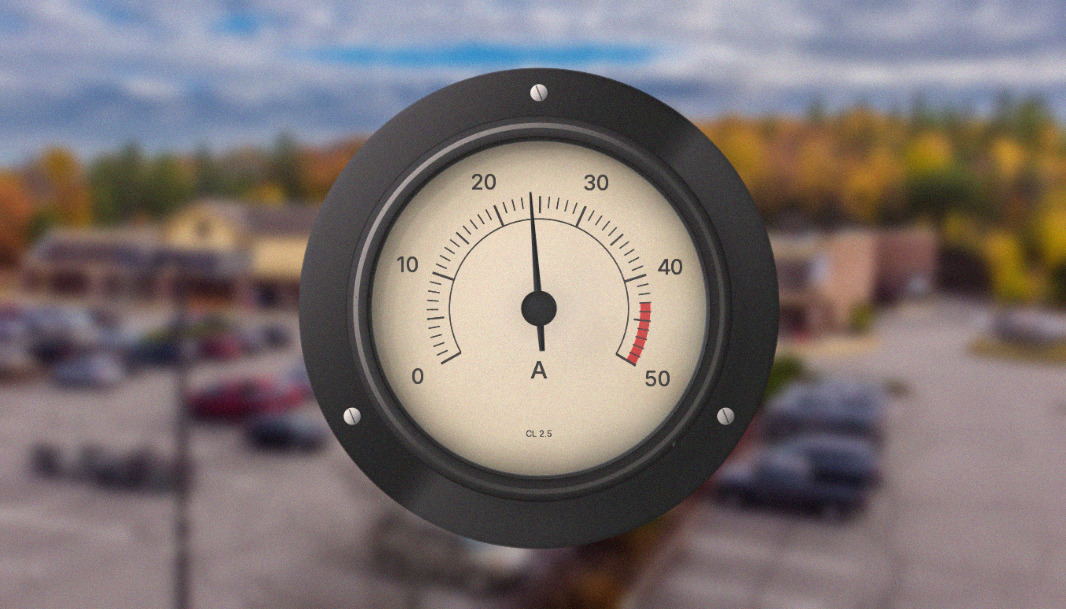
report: 24A
